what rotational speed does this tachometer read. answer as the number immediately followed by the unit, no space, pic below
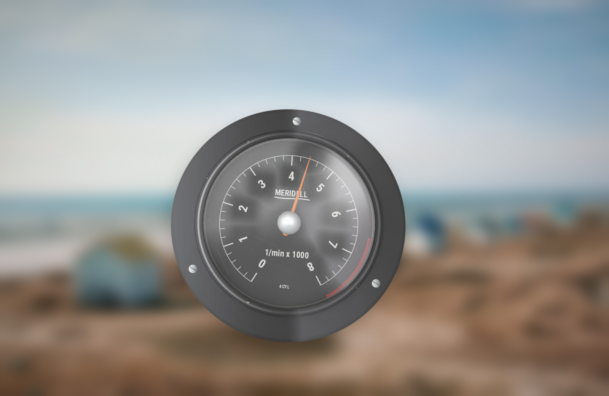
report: 4400rpm
